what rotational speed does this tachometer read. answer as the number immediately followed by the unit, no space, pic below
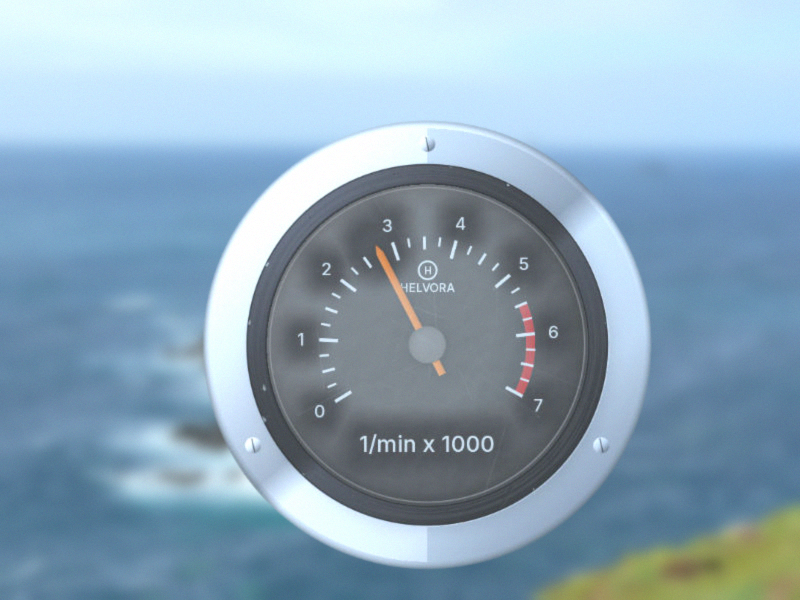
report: 2750rpm
